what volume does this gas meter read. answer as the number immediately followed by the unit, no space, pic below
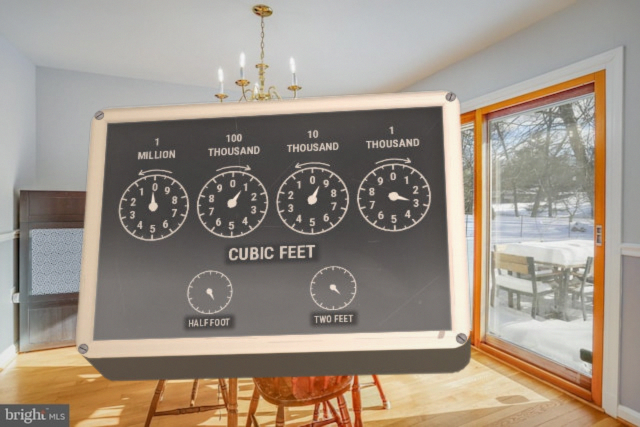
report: 9300ft³
